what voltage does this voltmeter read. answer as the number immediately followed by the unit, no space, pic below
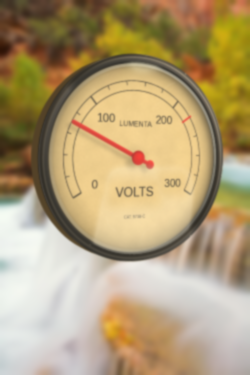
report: 70V
